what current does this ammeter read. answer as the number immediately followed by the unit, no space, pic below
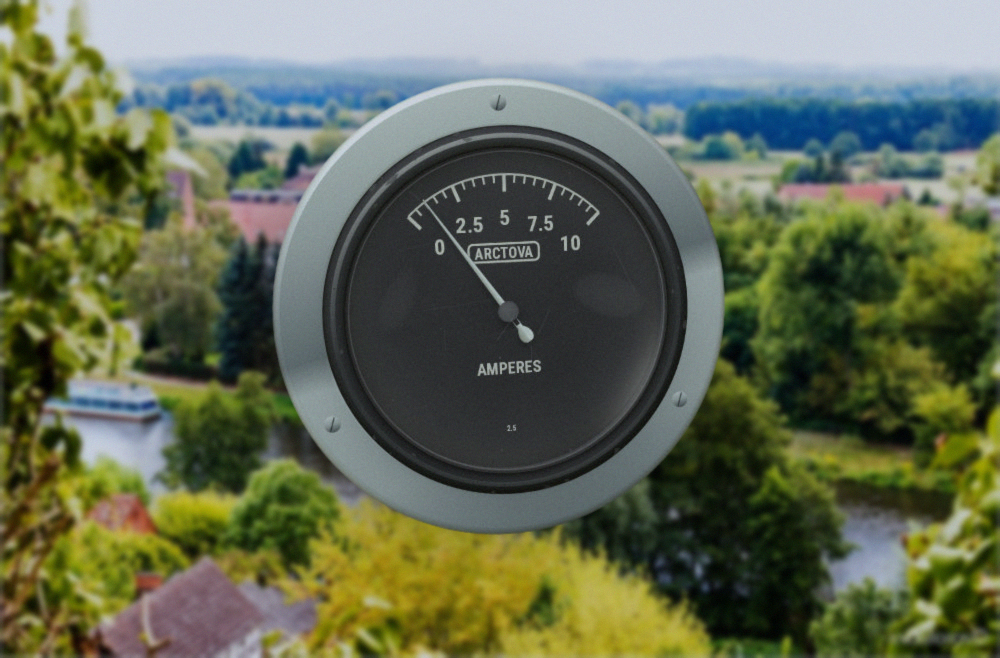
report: 1A
